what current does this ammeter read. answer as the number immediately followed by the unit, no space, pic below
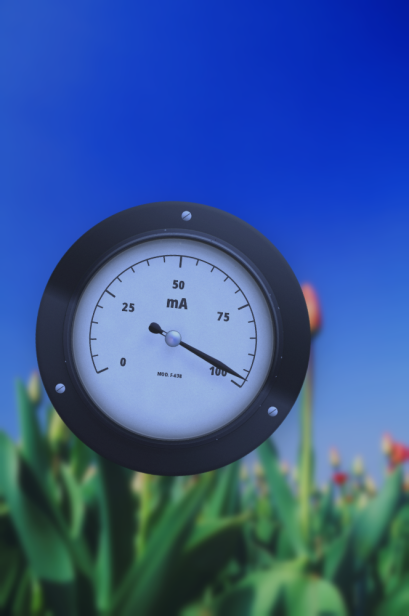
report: 97.5mA
